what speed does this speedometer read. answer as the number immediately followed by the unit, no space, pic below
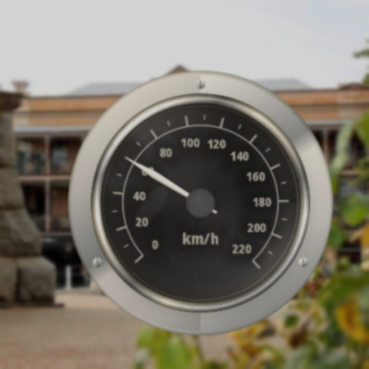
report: 60km/h
